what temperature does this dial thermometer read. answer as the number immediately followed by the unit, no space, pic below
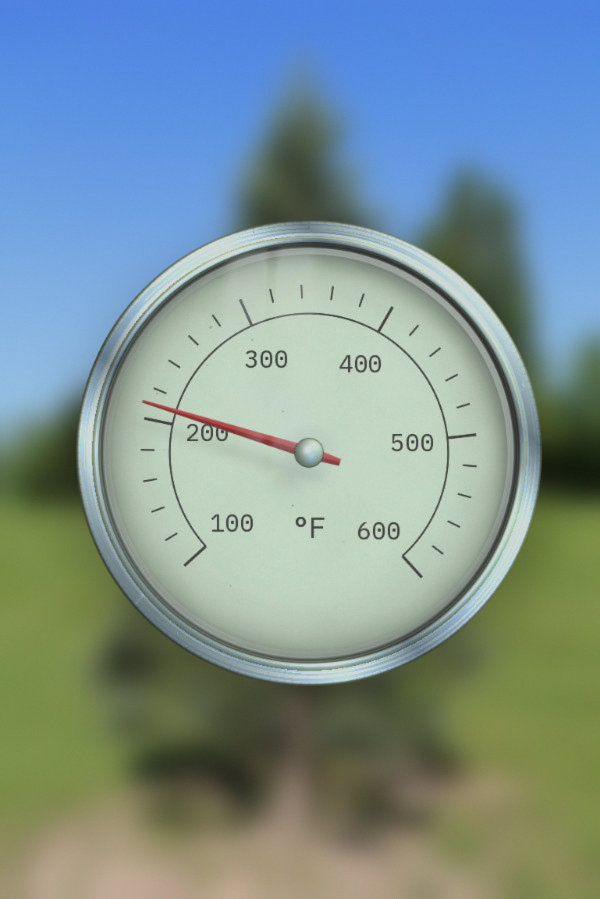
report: 210°F
